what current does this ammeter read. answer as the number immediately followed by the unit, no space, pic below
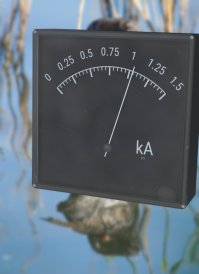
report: 1.05kA
